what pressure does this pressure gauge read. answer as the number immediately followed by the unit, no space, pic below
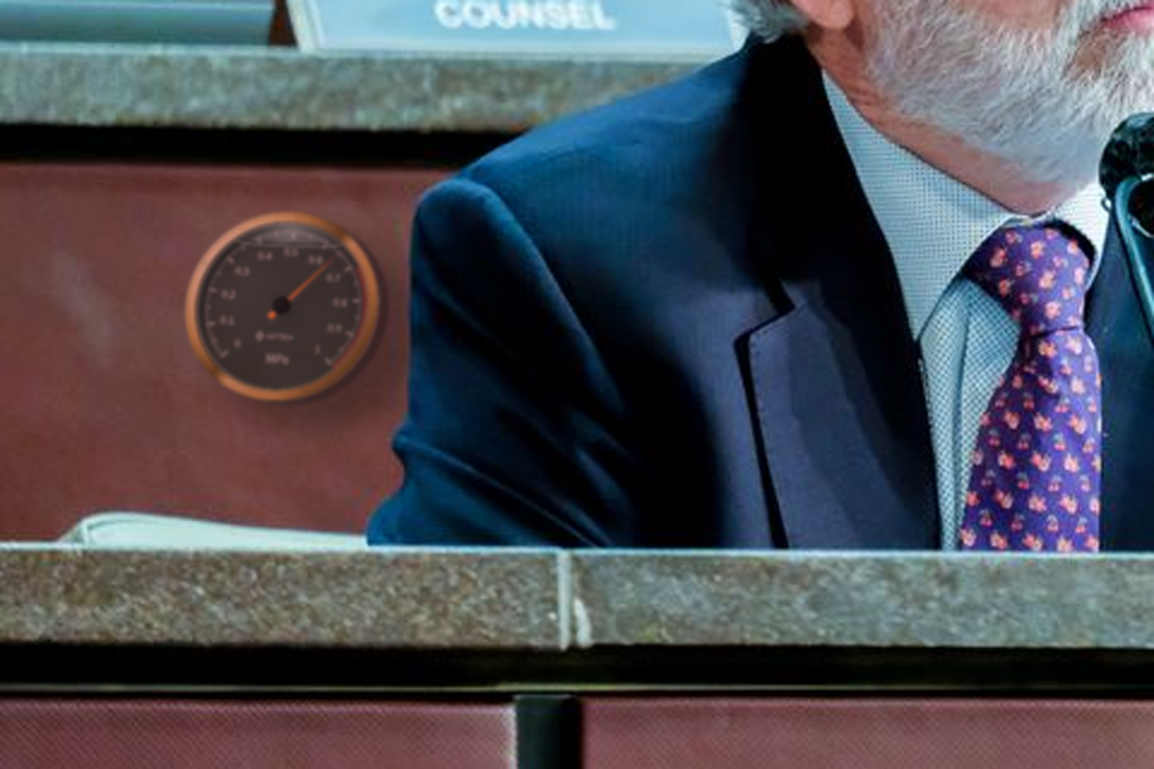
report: 0.65MPa
